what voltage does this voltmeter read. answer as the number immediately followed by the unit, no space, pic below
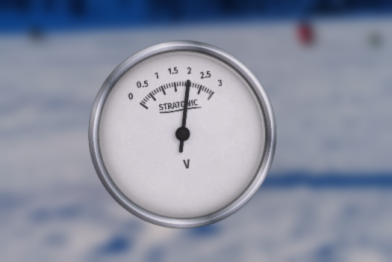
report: 2V
